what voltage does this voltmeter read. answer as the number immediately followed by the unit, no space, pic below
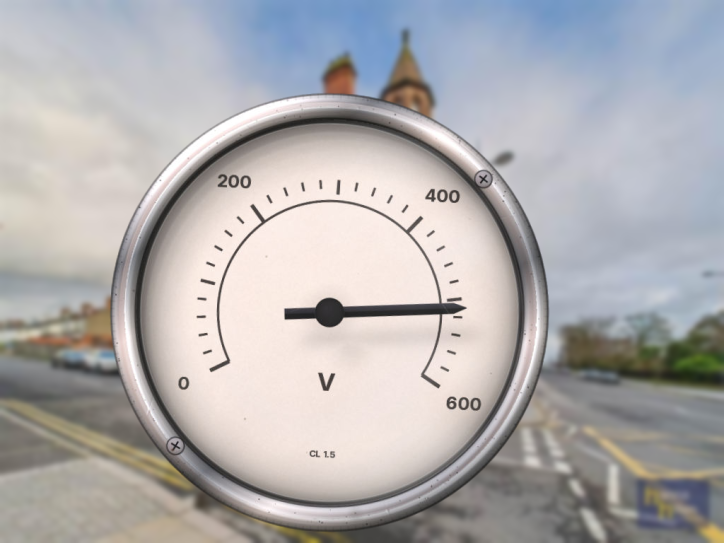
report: 510V
